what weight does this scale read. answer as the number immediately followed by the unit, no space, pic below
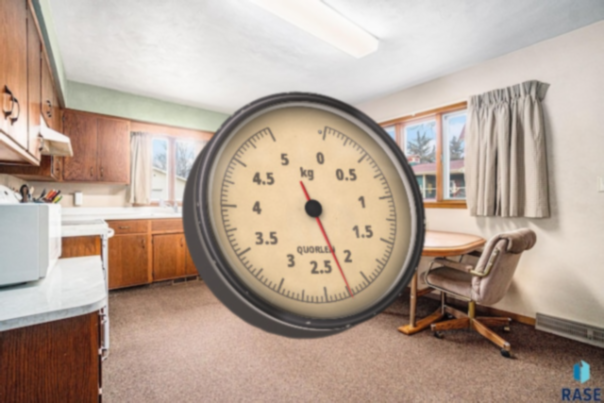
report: 2.25kg
